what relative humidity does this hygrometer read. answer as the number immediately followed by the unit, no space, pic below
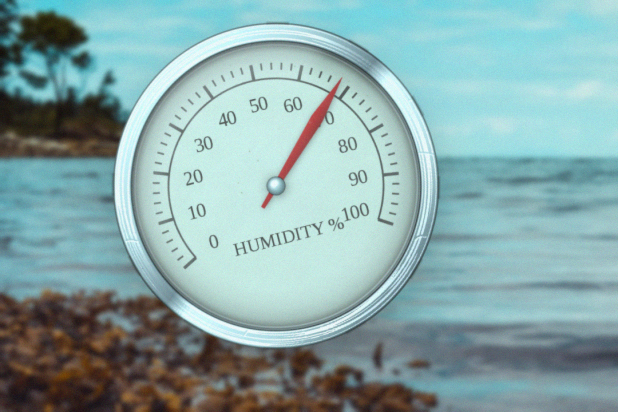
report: 68%
